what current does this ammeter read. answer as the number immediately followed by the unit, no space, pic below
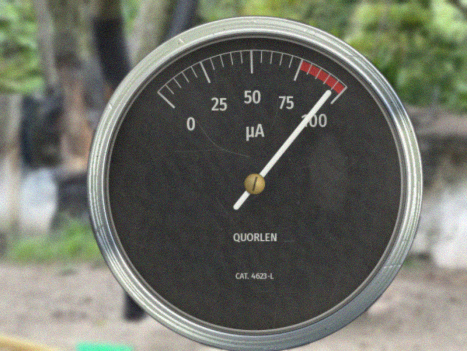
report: 95µA
